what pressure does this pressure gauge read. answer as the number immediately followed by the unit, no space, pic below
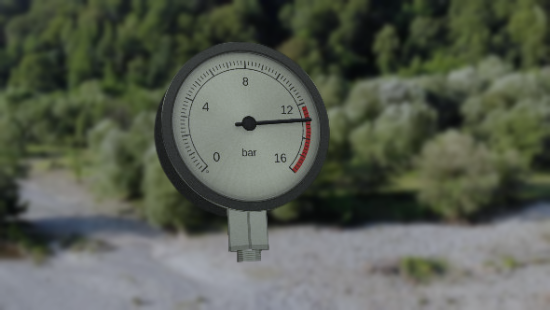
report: 13bar
